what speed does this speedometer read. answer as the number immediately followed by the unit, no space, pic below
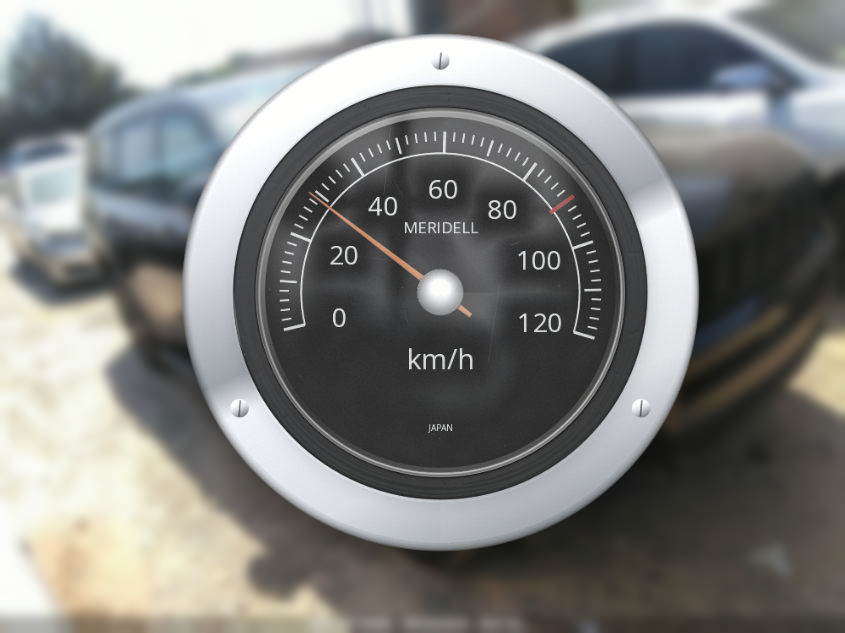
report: 29km/h
